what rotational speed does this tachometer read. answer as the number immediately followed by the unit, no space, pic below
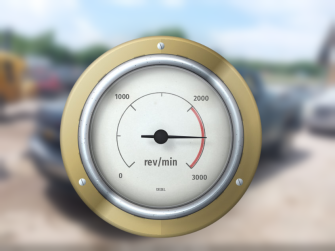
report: 2500rpm
